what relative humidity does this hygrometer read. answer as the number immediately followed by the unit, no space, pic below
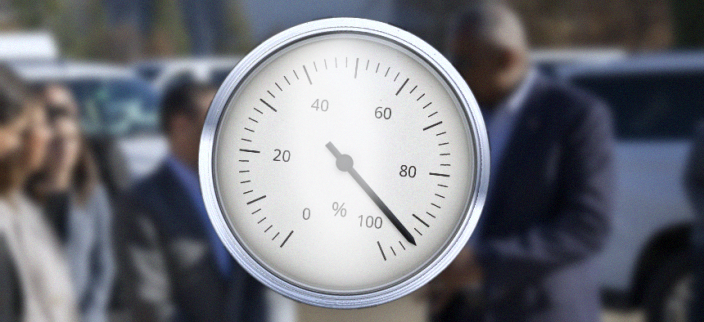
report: 94%
